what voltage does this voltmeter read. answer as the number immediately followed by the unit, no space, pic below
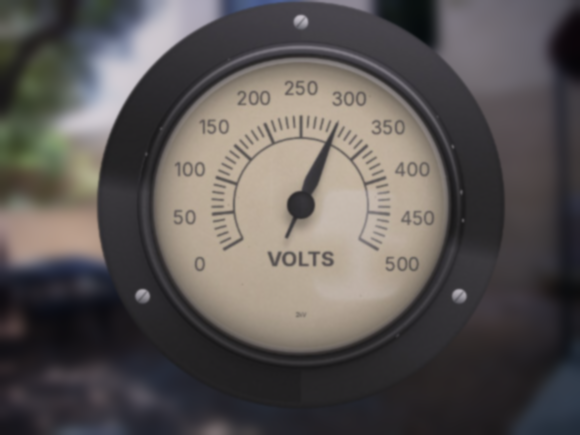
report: 300V
